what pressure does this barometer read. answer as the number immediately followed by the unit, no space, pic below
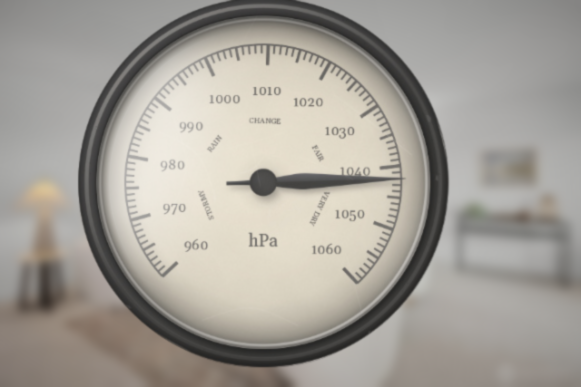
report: 1042hPa
